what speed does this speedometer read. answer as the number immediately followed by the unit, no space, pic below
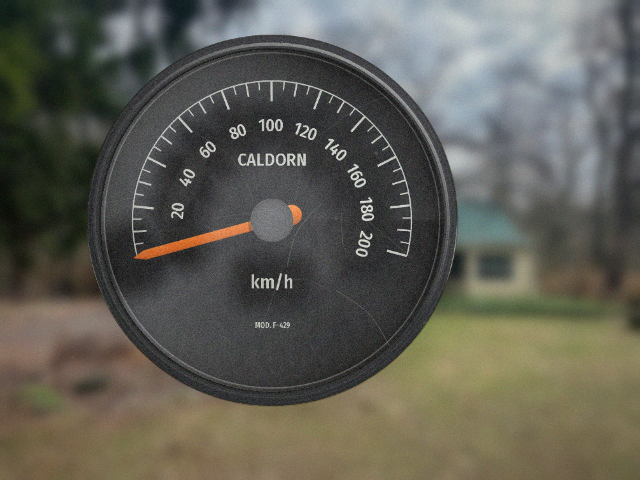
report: 0km/h
